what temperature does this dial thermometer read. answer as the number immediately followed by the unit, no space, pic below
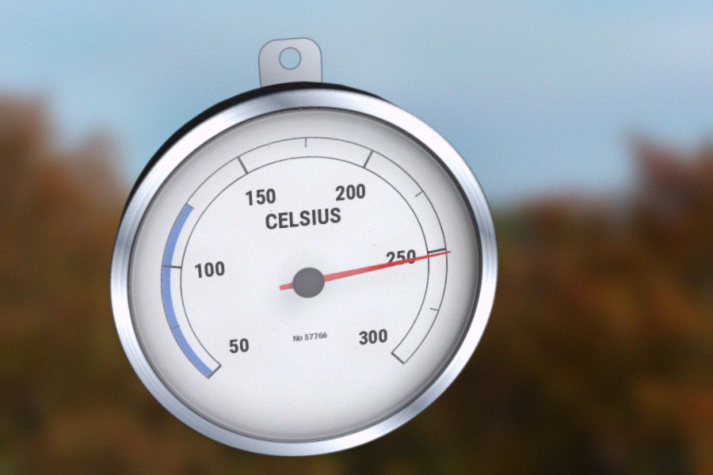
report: 250°C
